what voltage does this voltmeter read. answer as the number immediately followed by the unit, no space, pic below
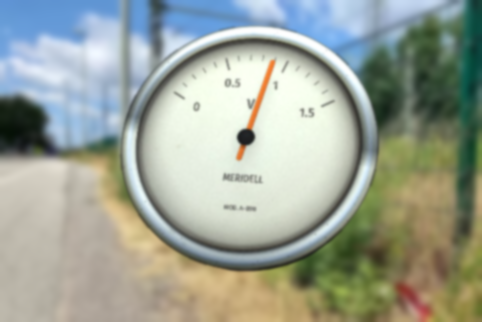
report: 0.9V
